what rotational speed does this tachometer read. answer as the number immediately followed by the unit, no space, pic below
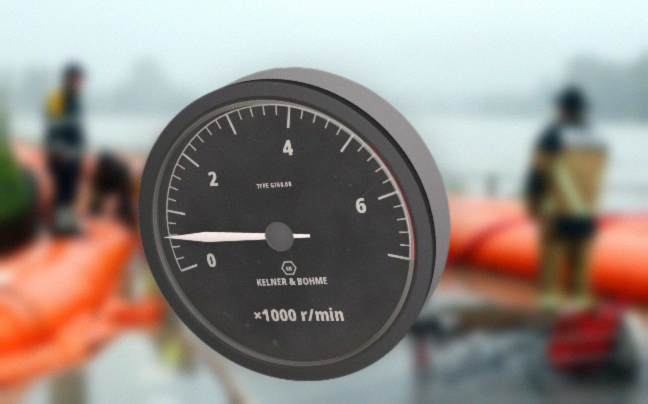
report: 600rpm
